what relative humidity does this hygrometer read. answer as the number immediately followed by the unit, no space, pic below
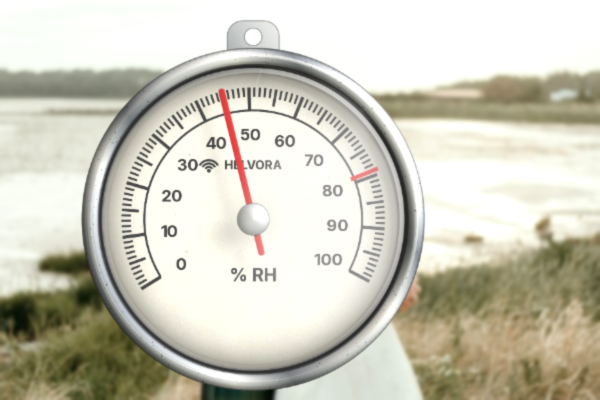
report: 45%
